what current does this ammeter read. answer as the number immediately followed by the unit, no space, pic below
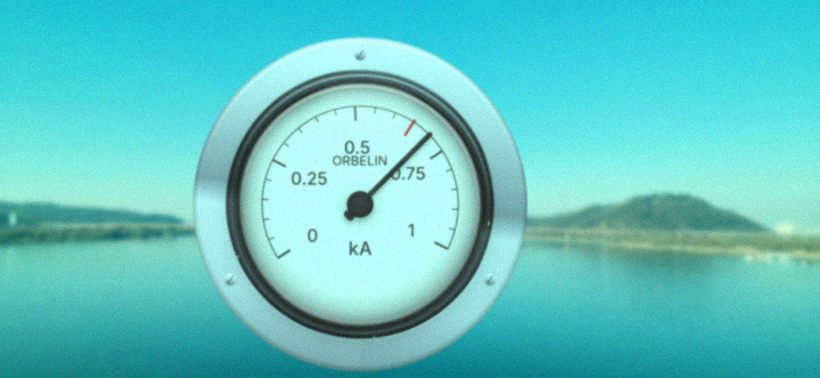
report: 0.7kA
